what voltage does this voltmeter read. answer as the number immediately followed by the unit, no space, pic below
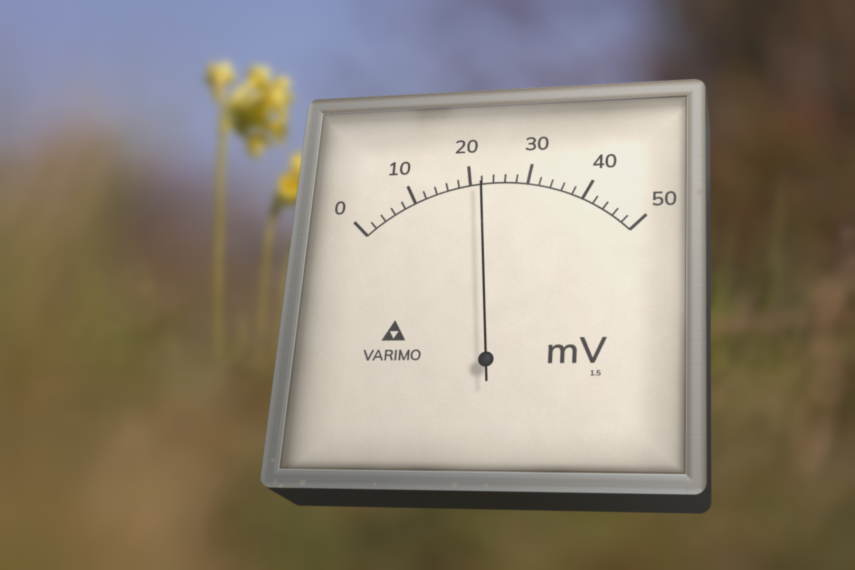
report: 22mV
